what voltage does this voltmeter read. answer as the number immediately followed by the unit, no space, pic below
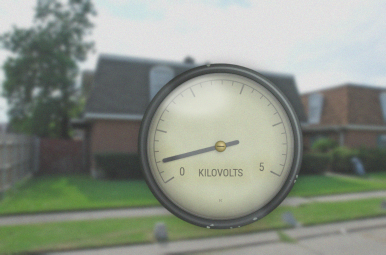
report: 0.4kV
